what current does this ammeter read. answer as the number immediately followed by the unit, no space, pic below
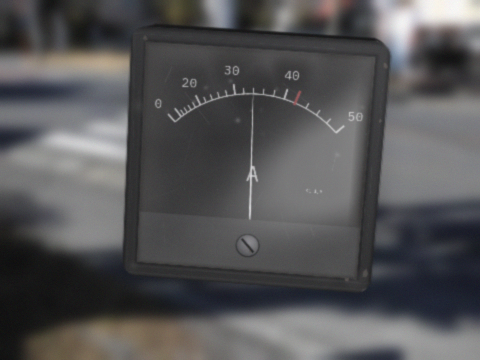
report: 34A
